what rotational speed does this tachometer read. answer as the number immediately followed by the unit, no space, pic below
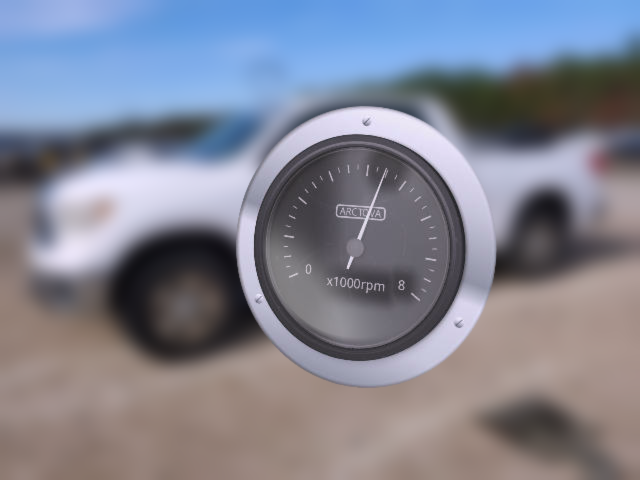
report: 4500rpm
